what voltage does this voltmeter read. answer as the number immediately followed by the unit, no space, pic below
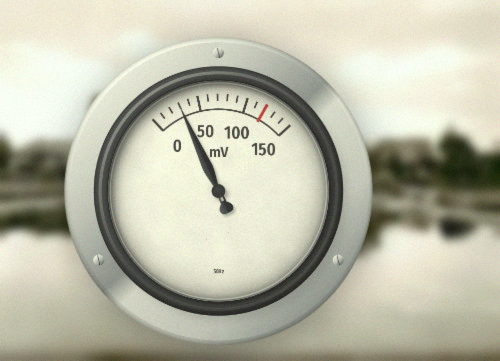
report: 30mV
